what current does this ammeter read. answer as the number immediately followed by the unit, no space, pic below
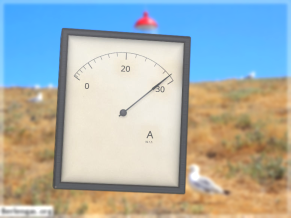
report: 29A
